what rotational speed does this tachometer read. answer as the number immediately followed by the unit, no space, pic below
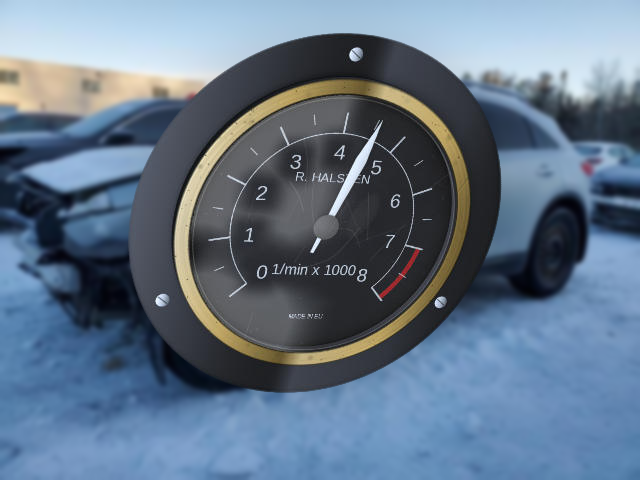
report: 4500rpm
